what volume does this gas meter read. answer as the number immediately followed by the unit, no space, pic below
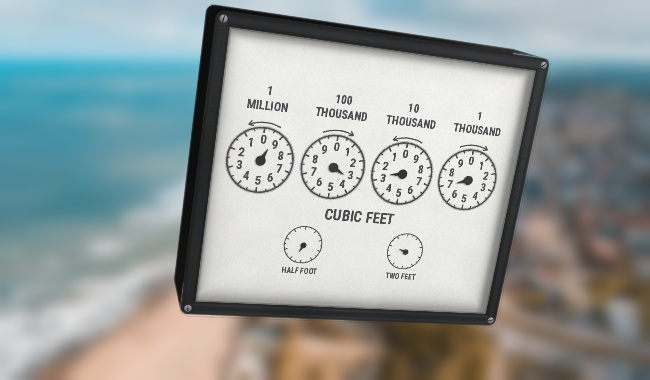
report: 932700ft³
